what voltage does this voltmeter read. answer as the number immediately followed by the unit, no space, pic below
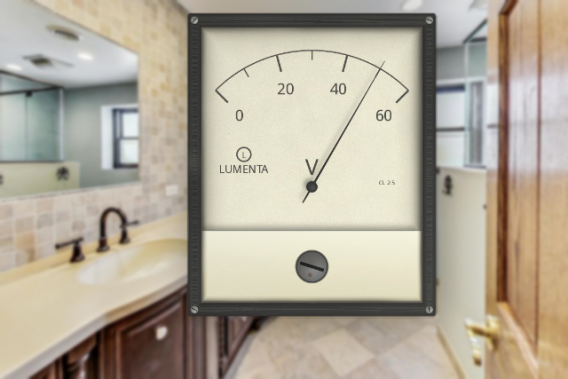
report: 50V
